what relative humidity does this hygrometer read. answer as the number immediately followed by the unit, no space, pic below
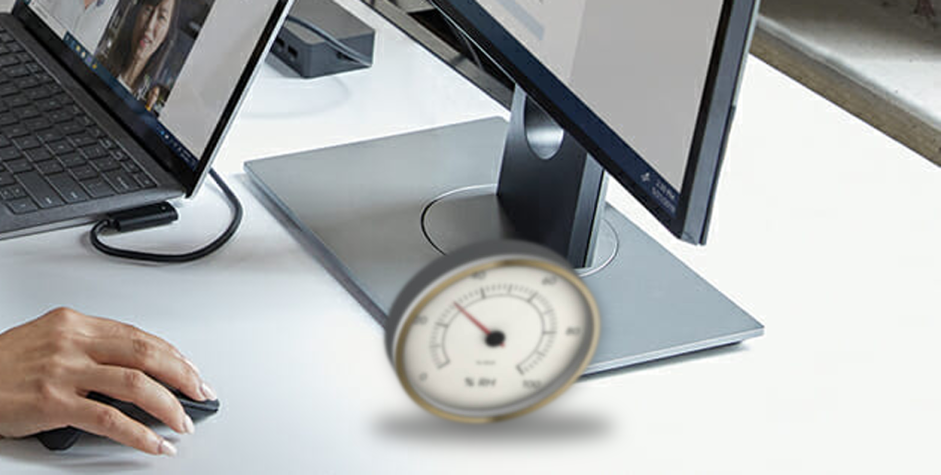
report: 30%
